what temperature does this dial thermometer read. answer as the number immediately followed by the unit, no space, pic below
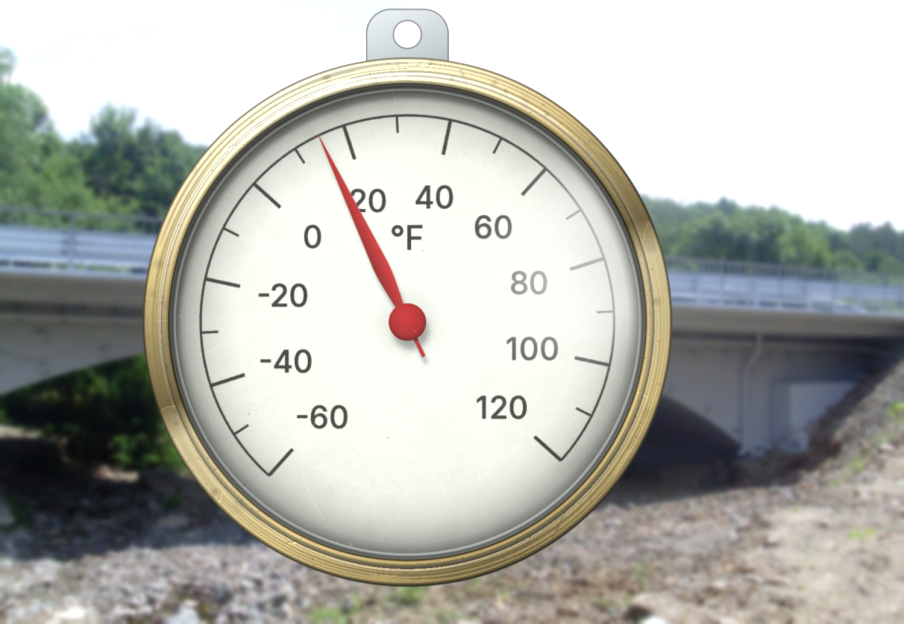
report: 15°F
